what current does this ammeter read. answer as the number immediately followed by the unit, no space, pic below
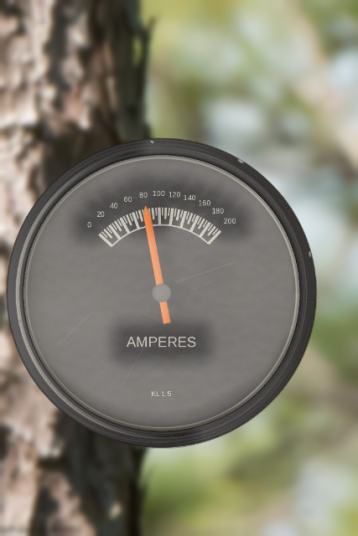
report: 80A
